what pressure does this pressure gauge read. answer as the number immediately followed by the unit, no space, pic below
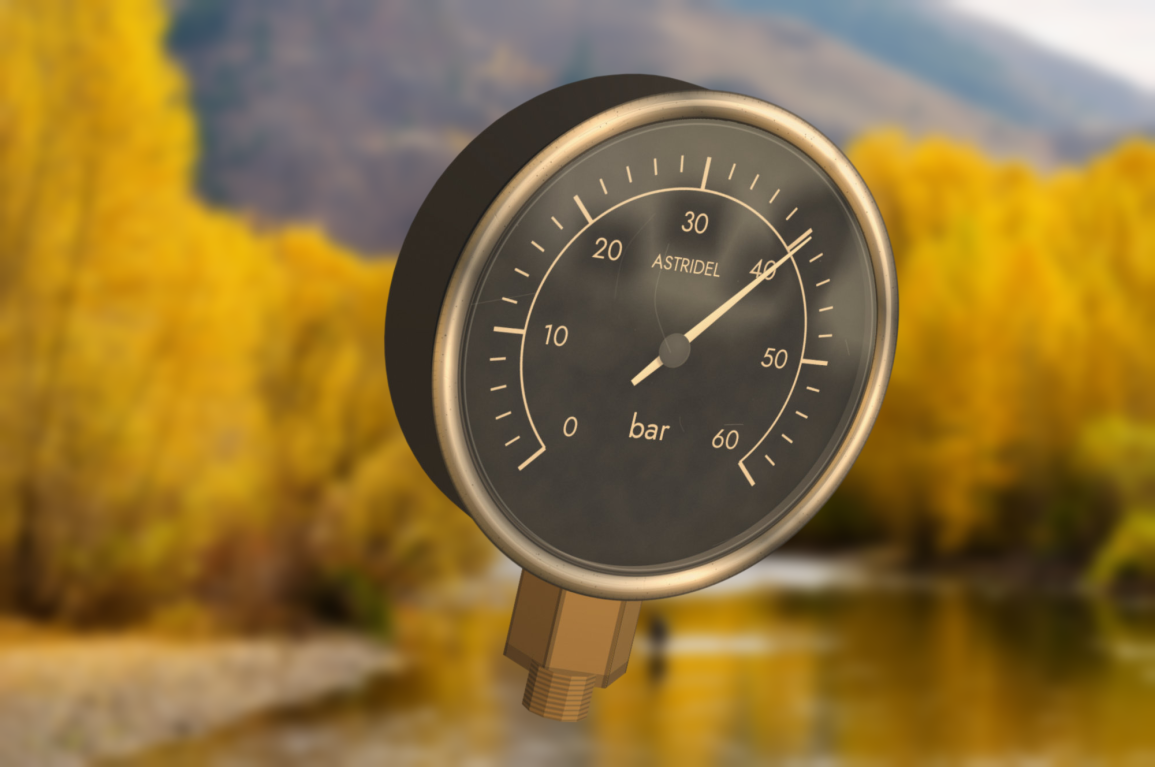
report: 40bar
